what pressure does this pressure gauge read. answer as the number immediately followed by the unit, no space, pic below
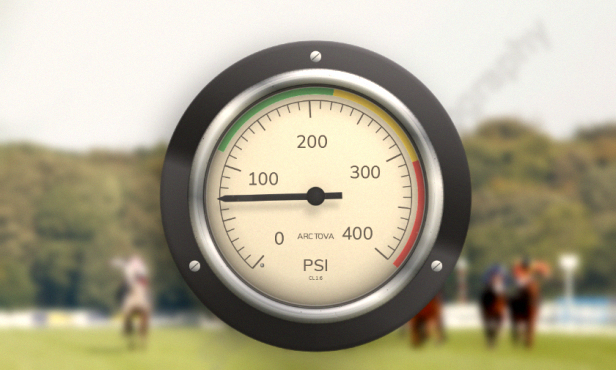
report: 70psi
